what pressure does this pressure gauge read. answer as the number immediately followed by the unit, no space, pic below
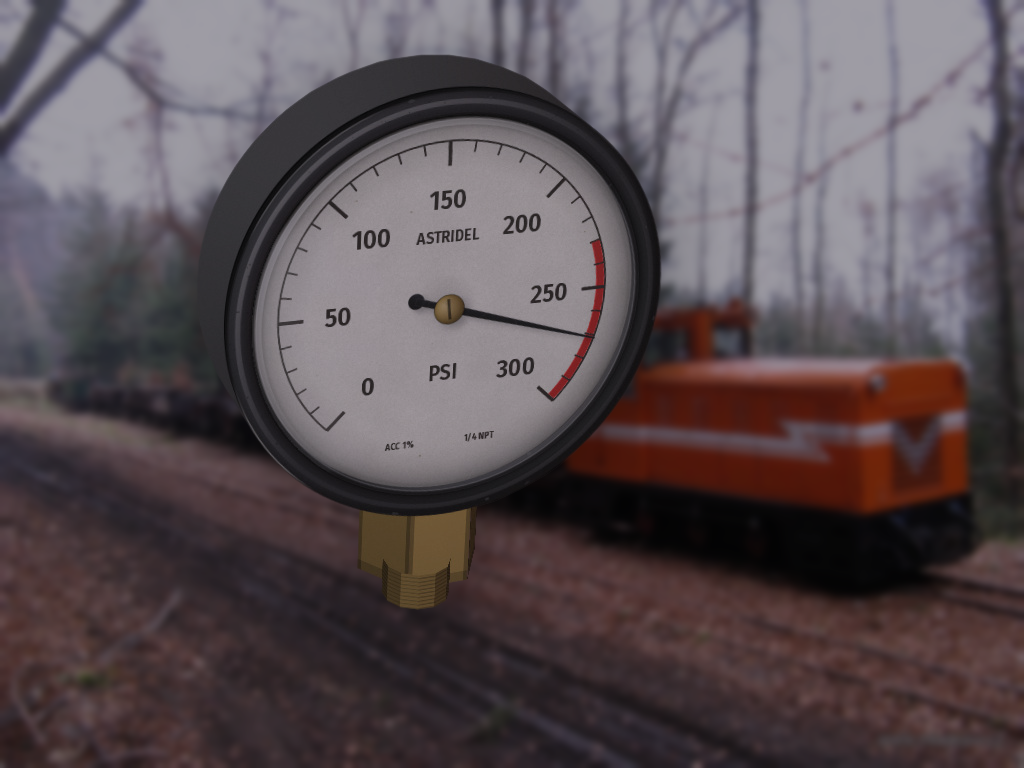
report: 270psi
